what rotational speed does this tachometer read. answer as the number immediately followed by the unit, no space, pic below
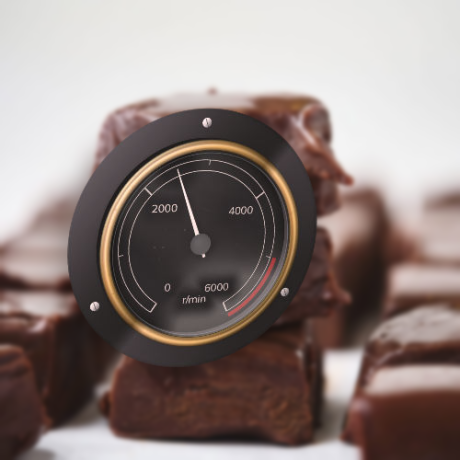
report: 2500rpm
